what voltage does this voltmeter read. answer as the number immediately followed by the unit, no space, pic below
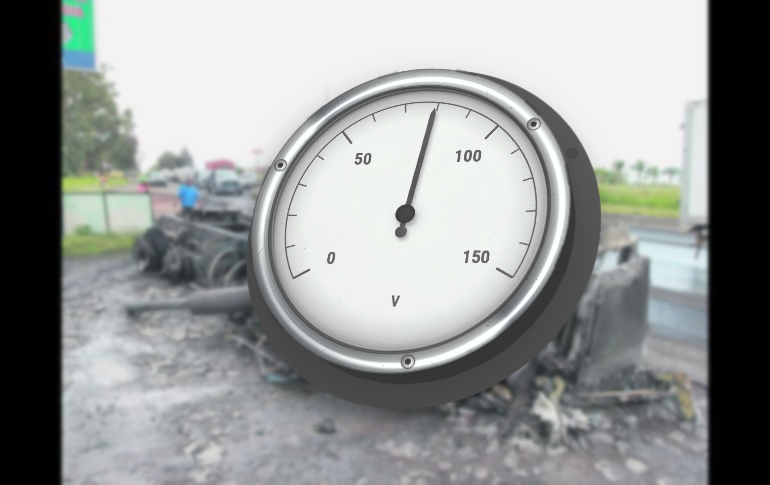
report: 80V
